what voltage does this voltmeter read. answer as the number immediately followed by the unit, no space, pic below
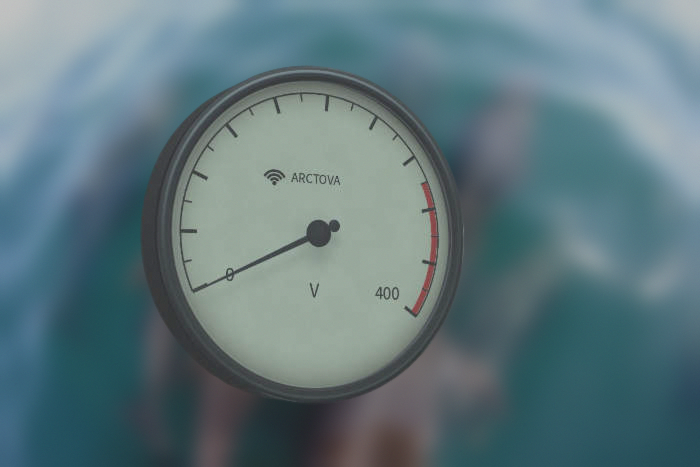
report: 0V
